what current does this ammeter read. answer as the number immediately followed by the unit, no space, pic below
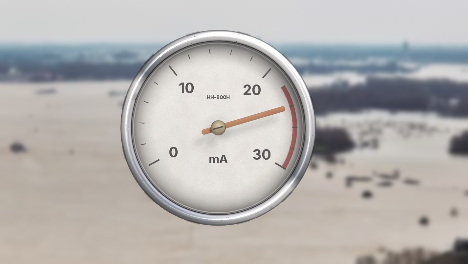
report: 24mA
